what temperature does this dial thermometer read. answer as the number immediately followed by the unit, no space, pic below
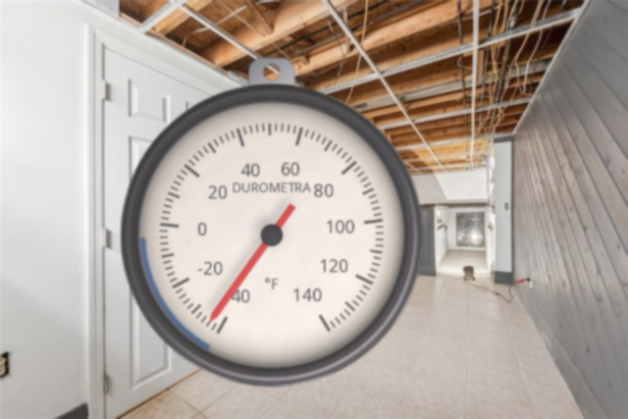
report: -36°F
